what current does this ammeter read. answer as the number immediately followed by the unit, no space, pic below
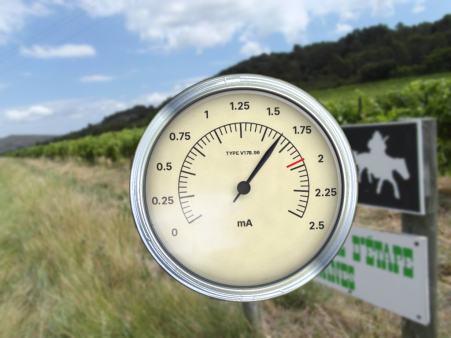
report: 1.65mA
